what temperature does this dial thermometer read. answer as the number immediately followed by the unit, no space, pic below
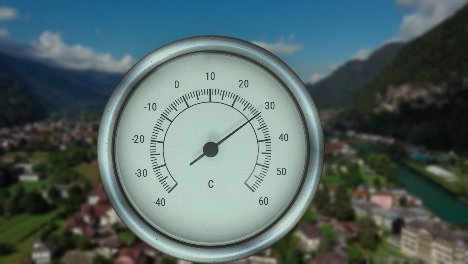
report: 30°C
